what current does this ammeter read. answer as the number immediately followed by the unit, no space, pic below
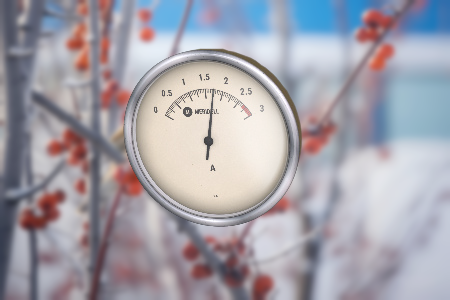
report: 1.75A
